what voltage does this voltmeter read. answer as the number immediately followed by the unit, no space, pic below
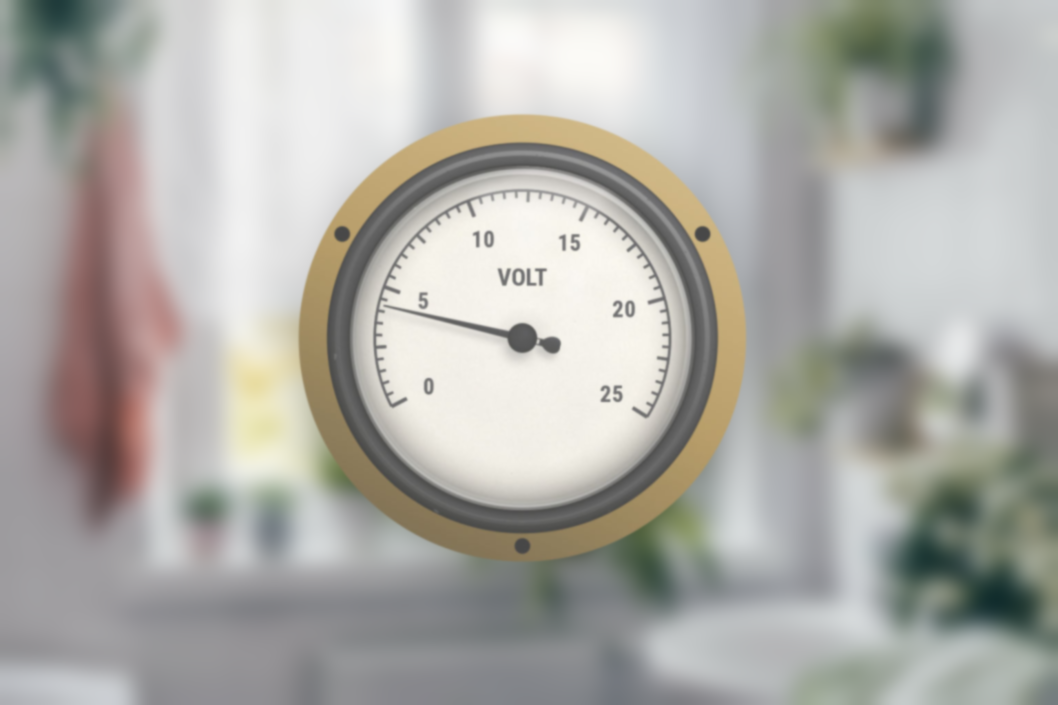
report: 4.25V
